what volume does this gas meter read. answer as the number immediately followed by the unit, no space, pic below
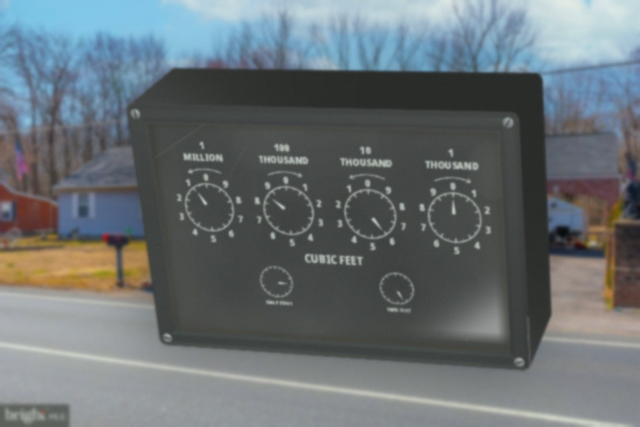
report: 86000ft³
